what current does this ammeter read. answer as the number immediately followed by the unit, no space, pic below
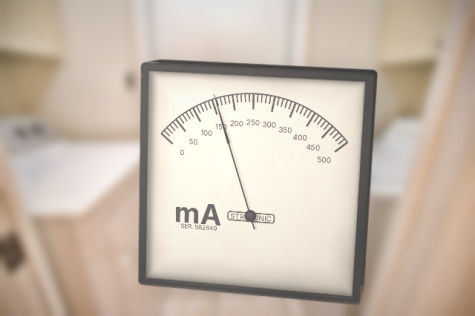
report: 160mA
